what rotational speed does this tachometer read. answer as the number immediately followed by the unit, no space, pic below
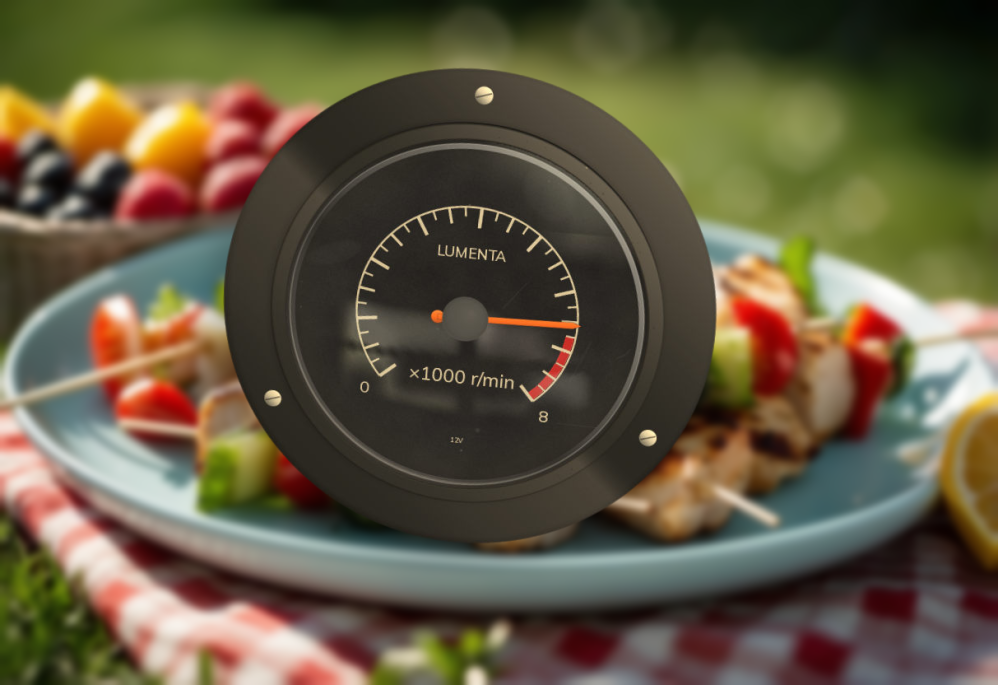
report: 6500rpm
